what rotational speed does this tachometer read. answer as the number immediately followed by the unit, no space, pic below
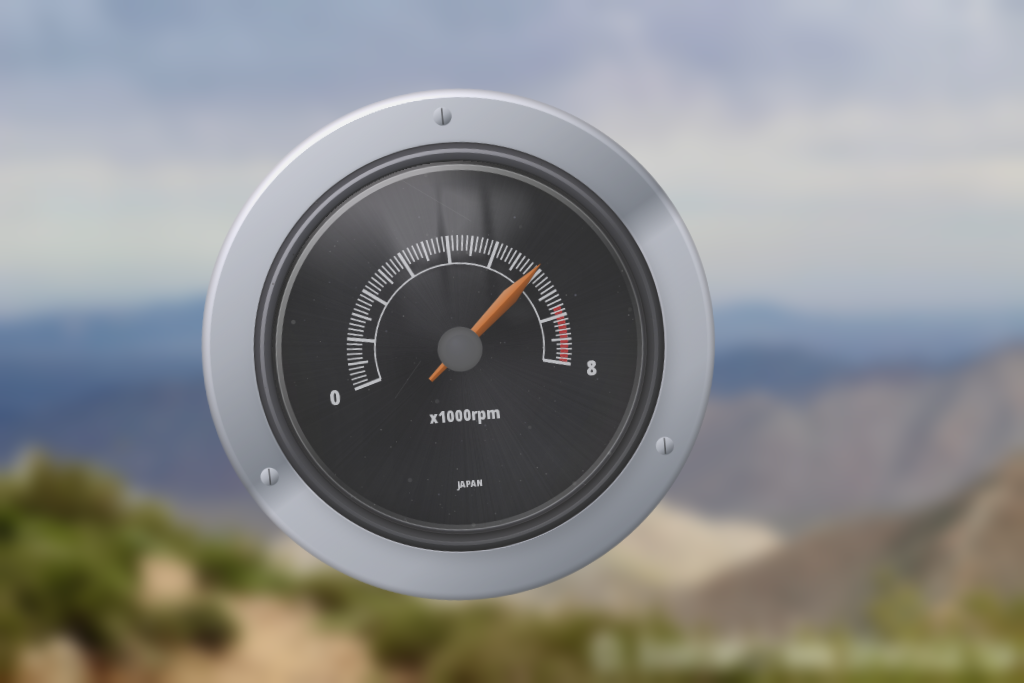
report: 5900rpm
